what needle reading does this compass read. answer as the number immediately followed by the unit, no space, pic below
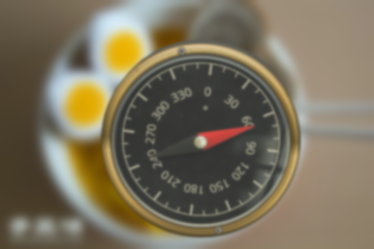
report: 65°
